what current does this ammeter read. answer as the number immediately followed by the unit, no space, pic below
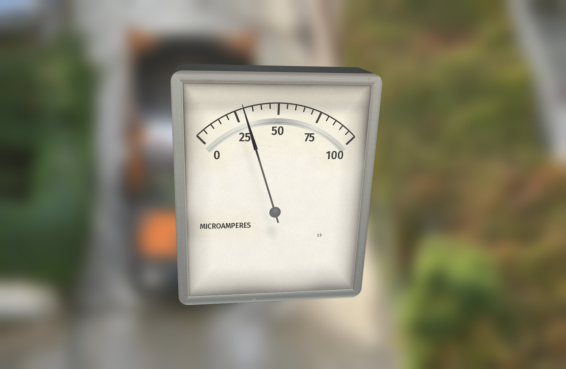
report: 30µA
